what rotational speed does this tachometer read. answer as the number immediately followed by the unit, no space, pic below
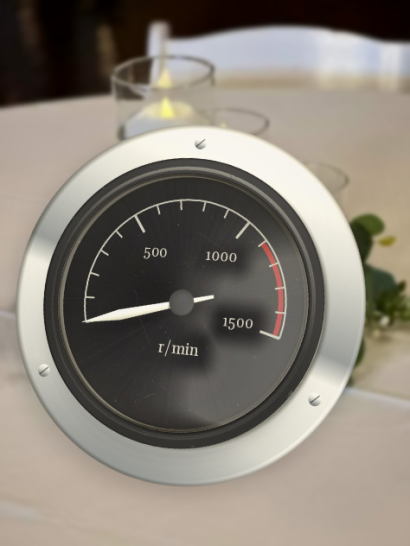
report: 0rpm
